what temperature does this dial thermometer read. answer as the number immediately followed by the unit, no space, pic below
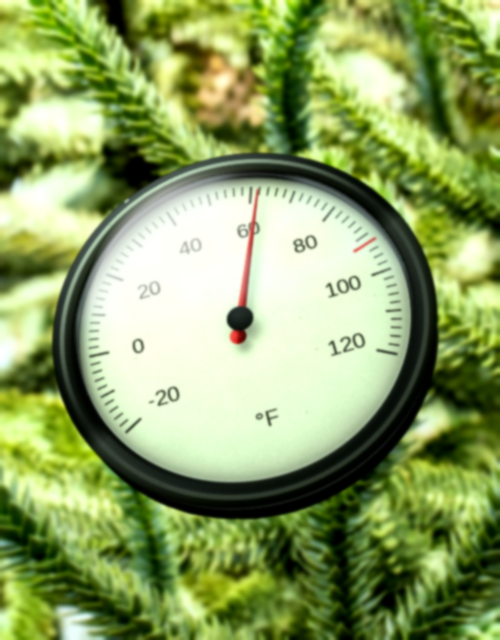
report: 62°F
